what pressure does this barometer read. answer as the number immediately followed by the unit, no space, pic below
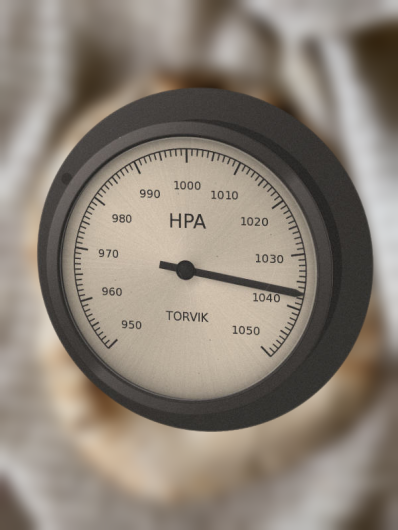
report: 1037hPa
